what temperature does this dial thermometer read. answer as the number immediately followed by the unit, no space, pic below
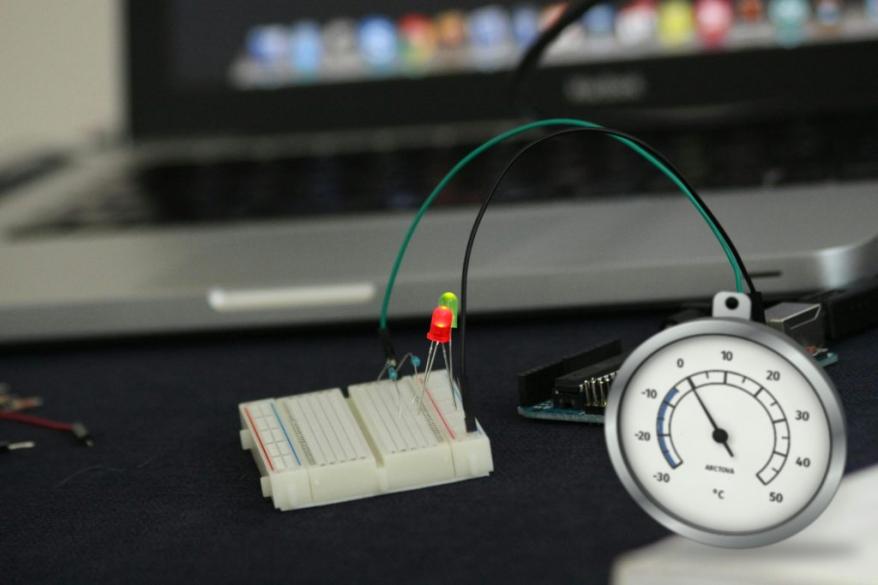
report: 0°C
